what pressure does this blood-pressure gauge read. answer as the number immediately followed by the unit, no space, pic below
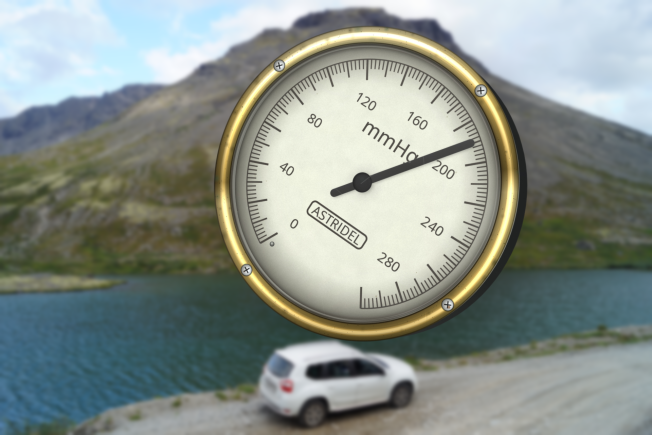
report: 190mmHg
